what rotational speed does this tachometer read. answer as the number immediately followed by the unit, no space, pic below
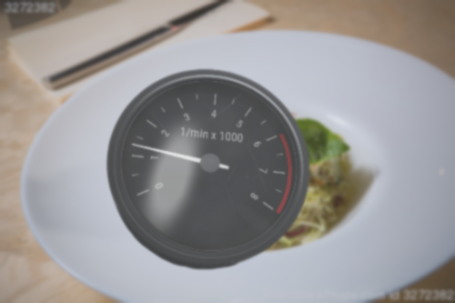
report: 1250rpm
